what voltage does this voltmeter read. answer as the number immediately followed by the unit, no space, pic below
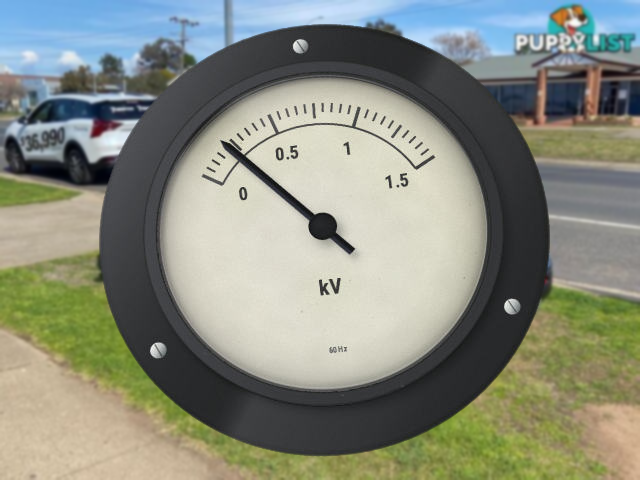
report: 0.2kV
